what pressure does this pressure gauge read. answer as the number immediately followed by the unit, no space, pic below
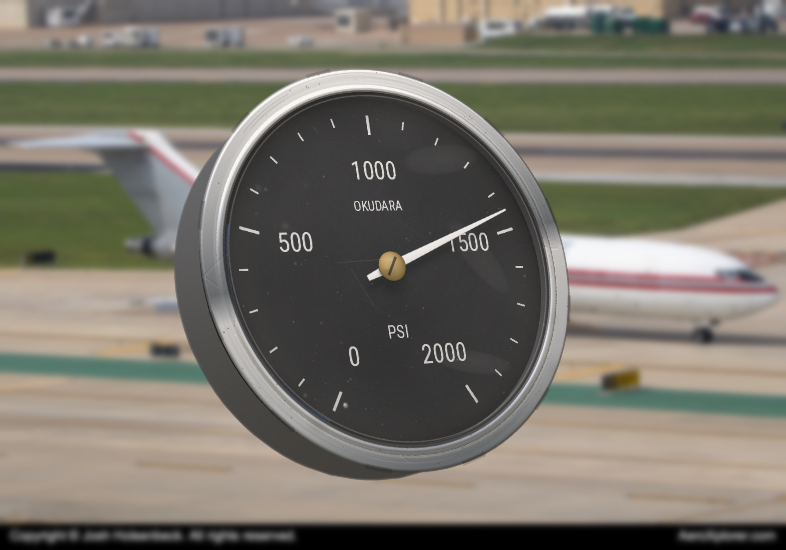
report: 1450psi
